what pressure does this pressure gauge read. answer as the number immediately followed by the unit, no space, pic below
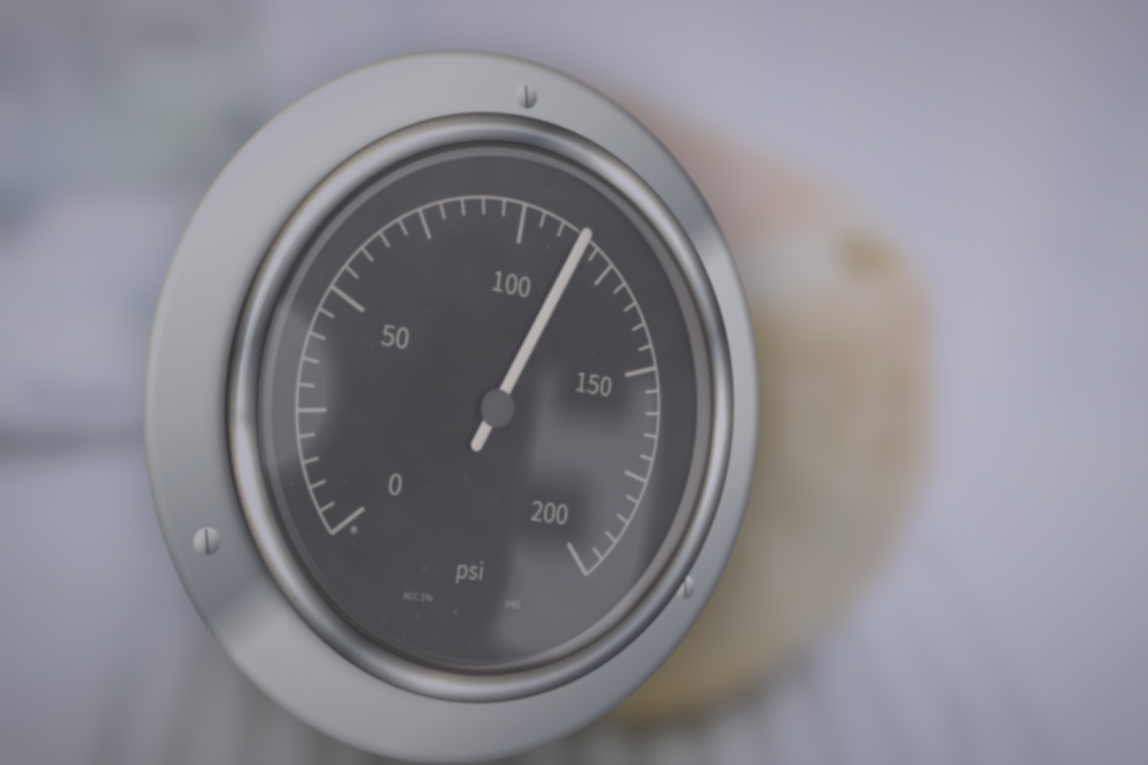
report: 115psi
